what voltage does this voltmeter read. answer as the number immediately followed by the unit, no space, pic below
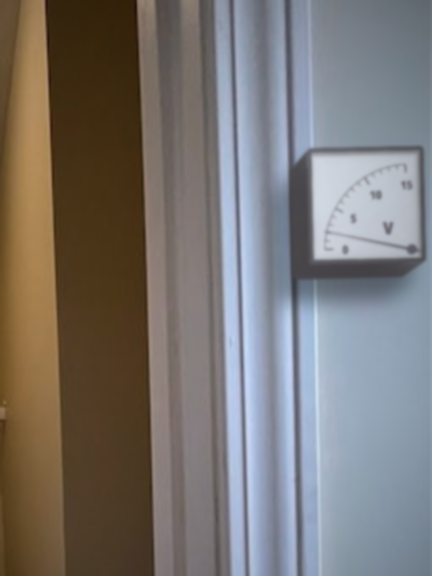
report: 2V
